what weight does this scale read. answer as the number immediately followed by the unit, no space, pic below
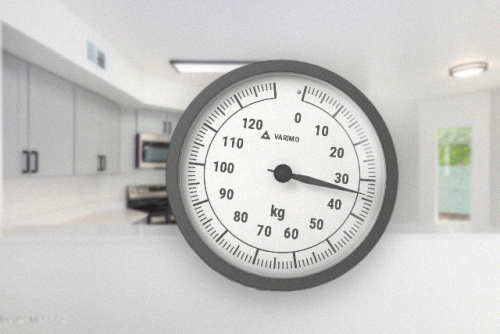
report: 34kg
